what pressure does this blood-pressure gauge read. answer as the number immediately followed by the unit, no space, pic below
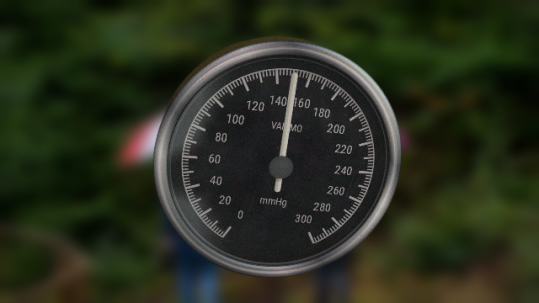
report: 150mmHg
